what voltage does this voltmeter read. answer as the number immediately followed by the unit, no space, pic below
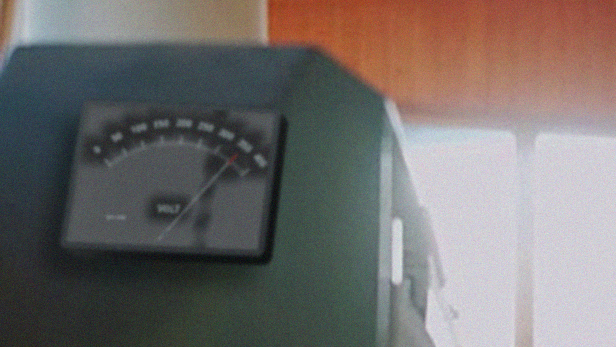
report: 350V
